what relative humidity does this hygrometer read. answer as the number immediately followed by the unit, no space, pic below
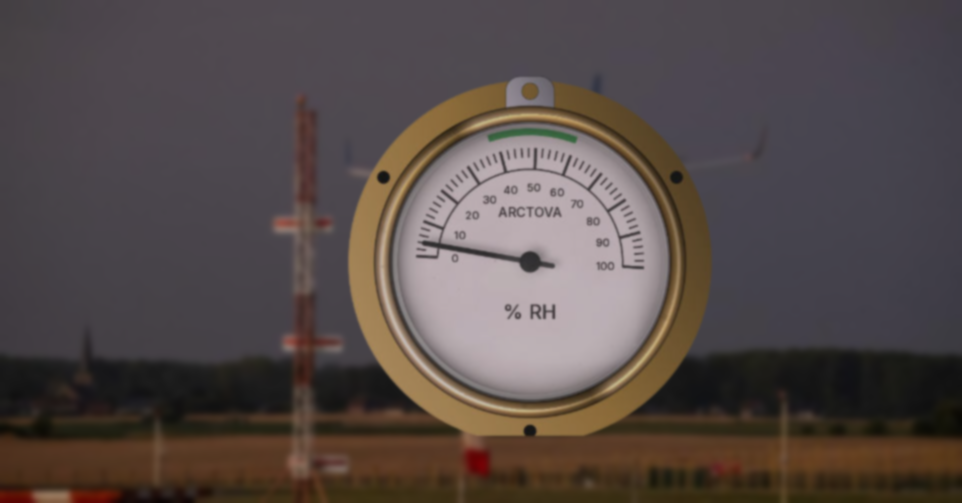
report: 4%
